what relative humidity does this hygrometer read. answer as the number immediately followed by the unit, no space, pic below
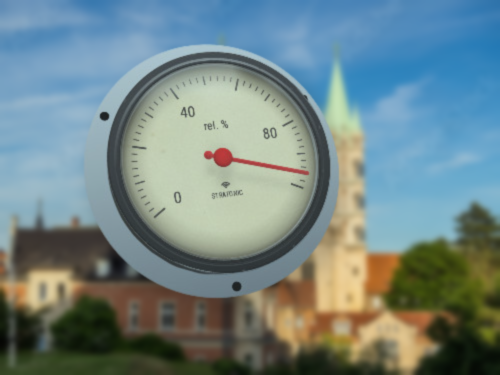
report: 96%
